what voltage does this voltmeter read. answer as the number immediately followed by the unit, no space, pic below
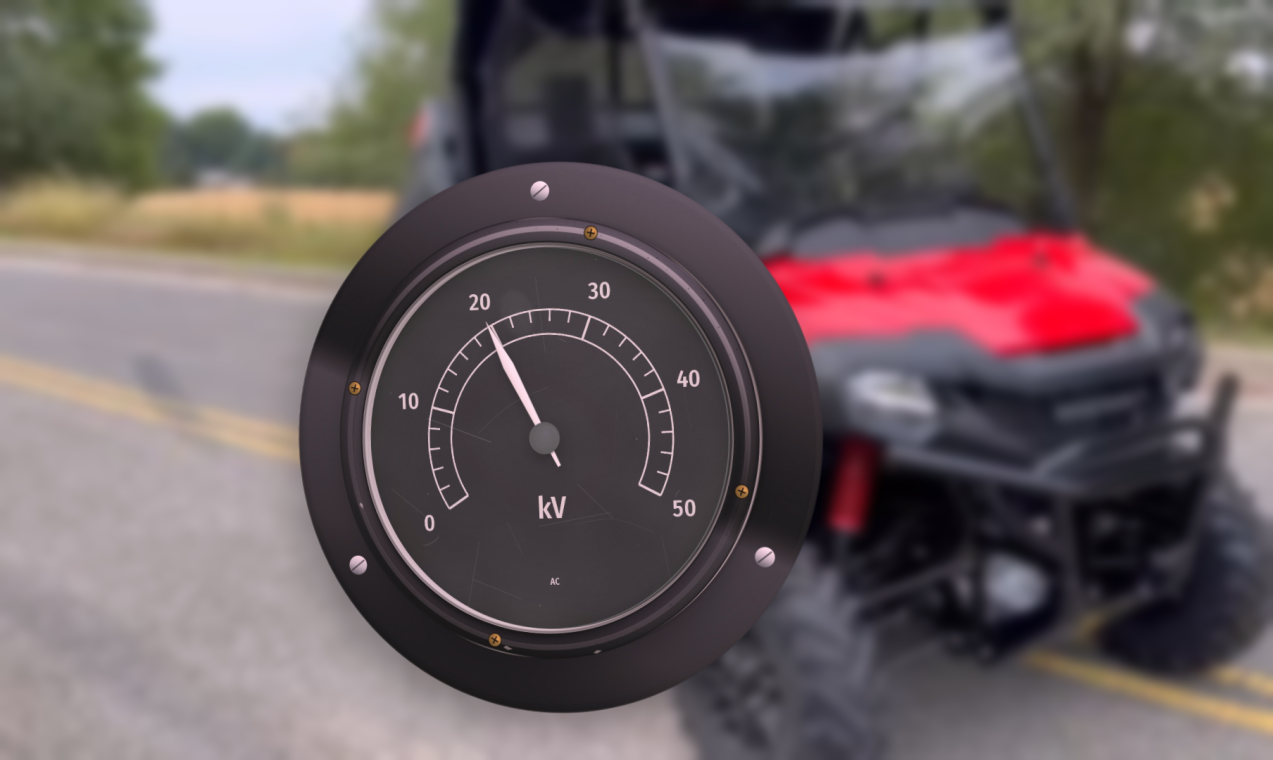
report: 20kV
